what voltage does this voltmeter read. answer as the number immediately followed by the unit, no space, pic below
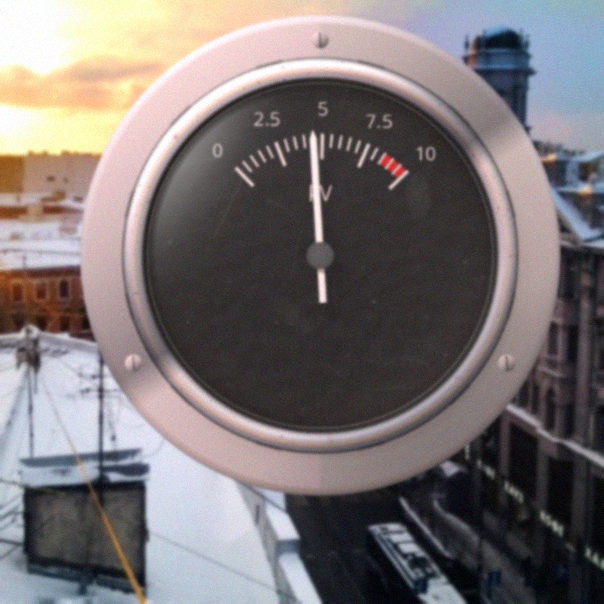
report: 4.5kV
